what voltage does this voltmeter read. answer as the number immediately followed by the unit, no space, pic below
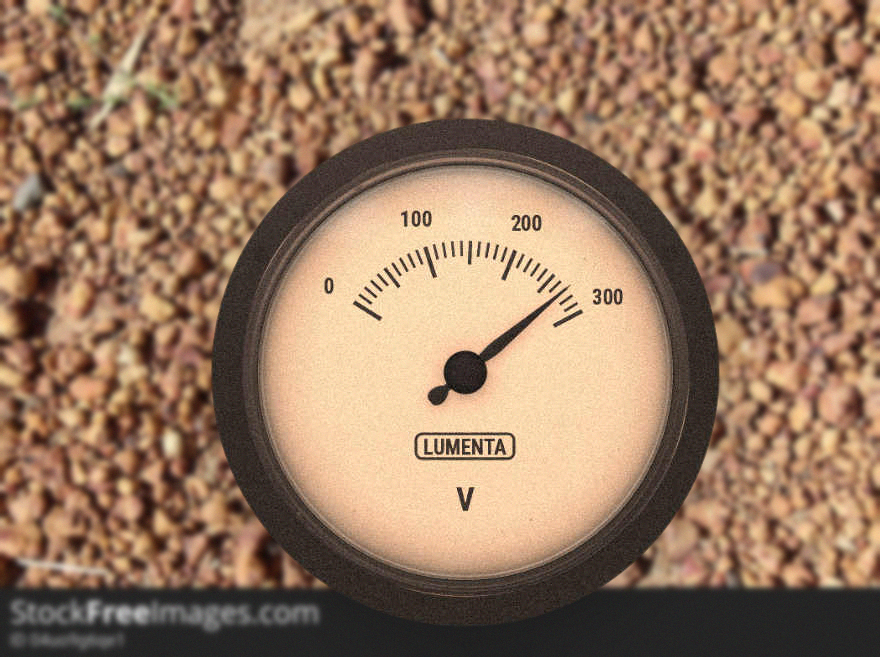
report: 270V
